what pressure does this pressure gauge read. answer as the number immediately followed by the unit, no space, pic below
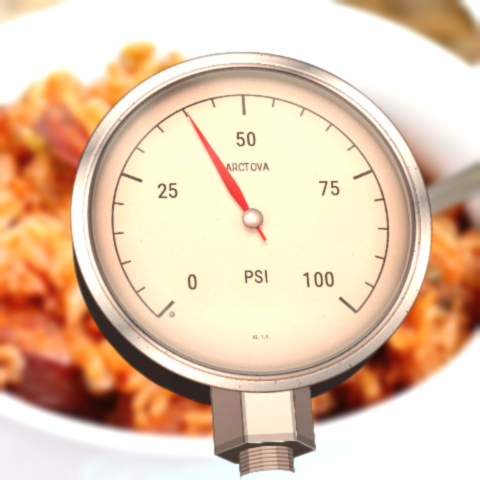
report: 40psi
